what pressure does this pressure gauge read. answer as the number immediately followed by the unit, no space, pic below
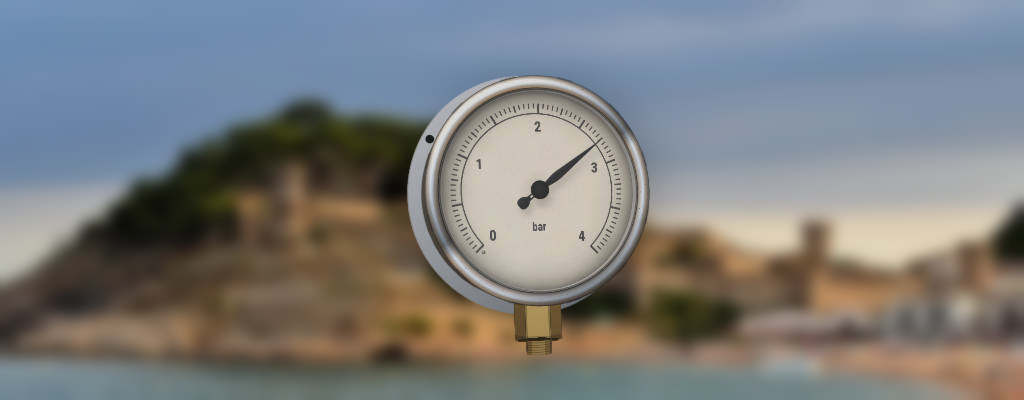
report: 2.75bar
